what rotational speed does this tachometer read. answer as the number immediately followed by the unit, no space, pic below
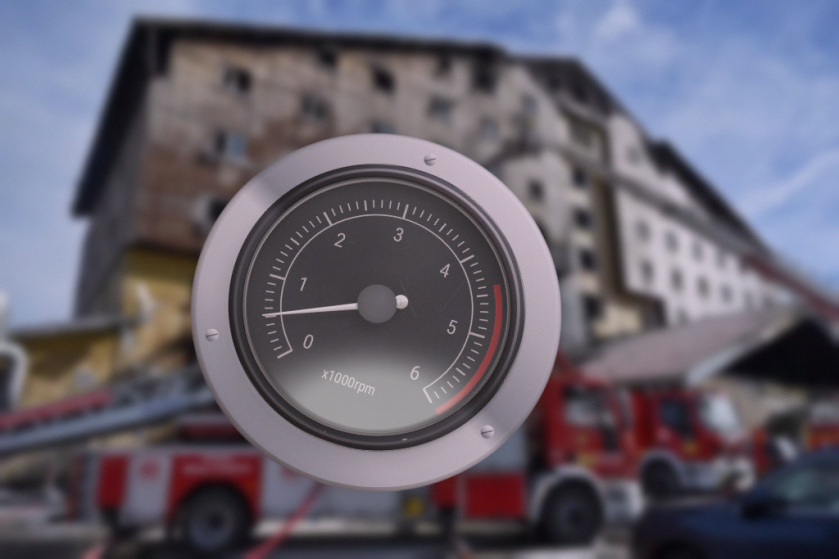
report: 500rpm
